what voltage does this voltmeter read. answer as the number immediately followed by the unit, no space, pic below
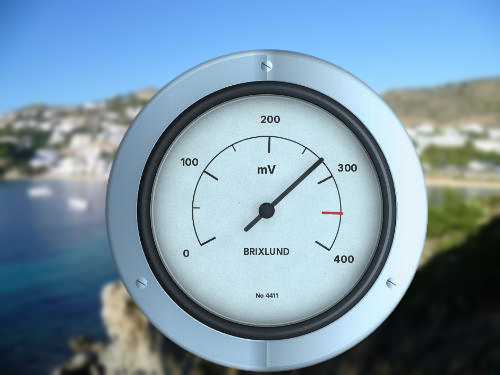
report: 275mV
